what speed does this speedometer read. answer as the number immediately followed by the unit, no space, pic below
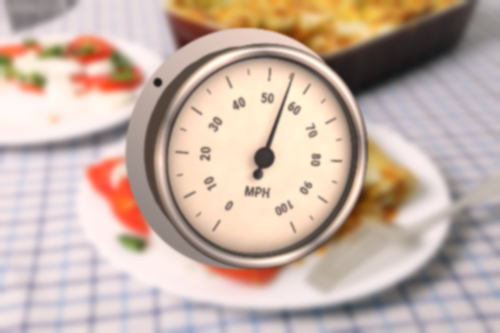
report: 55mph
